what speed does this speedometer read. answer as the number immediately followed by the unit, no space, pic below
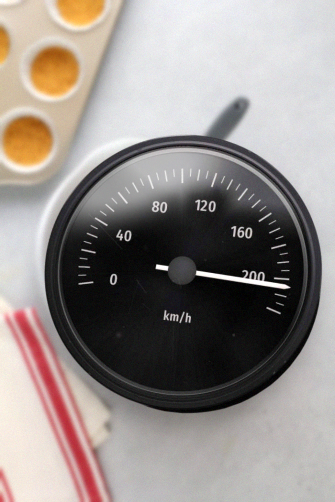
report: 205km/h
